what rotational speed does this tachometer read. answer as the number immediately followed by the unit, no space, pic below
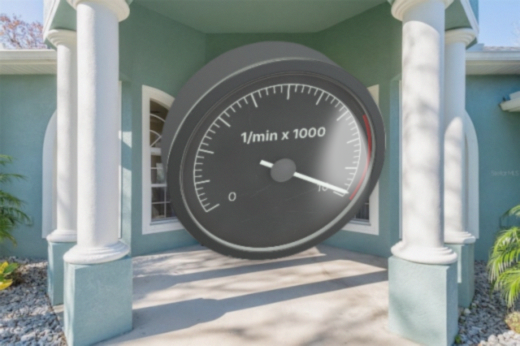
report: 9800rpm
